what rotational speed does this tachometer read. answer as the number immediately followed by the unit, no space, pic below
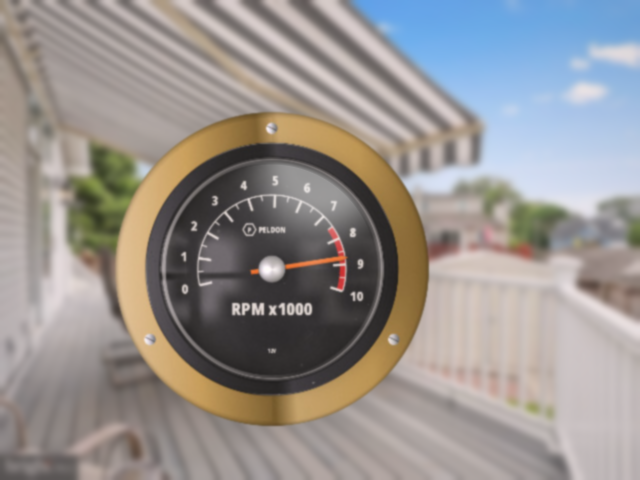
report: 8750rpm
